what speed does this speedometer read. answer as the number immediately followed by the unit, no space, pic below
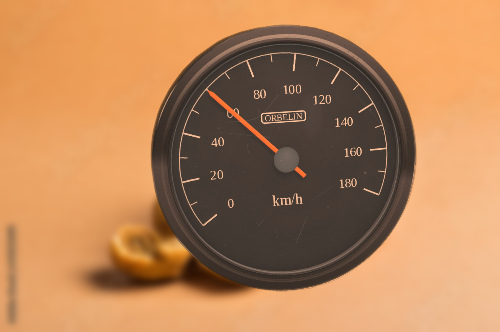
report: 60km/h
